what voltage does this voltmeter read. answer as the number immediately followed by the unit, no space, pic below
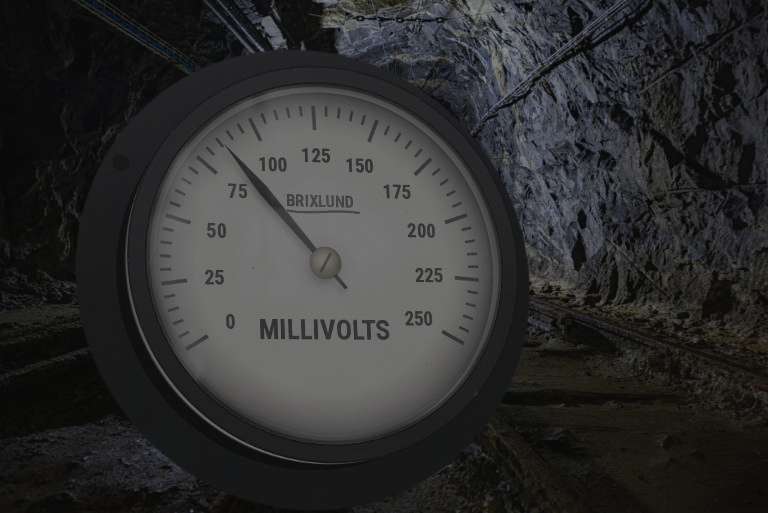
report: 85mV
